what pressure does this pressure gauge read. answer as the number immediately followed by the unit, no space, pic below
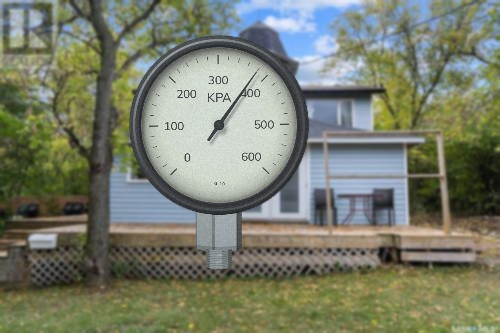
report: 380kPa
